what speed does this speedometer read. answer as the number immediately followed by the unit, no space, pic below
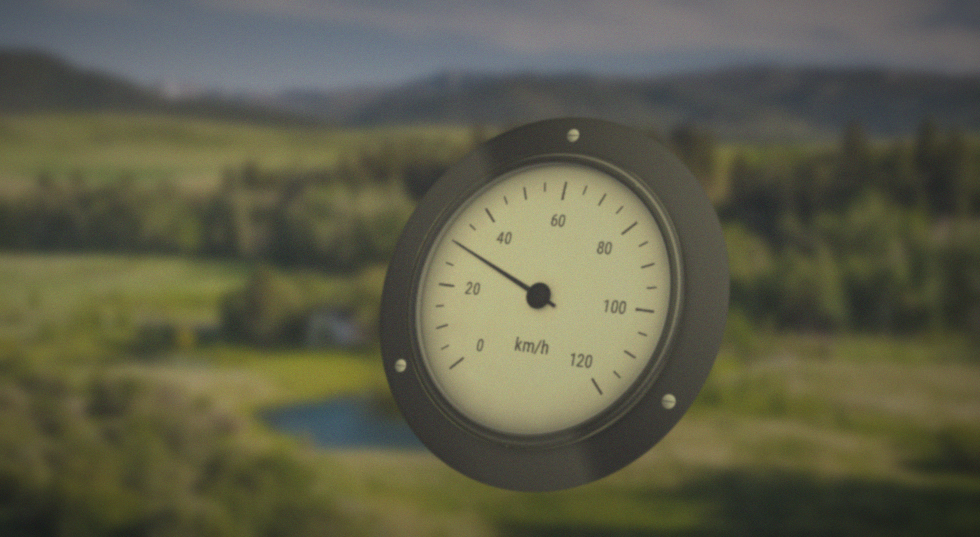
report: 30km/h
